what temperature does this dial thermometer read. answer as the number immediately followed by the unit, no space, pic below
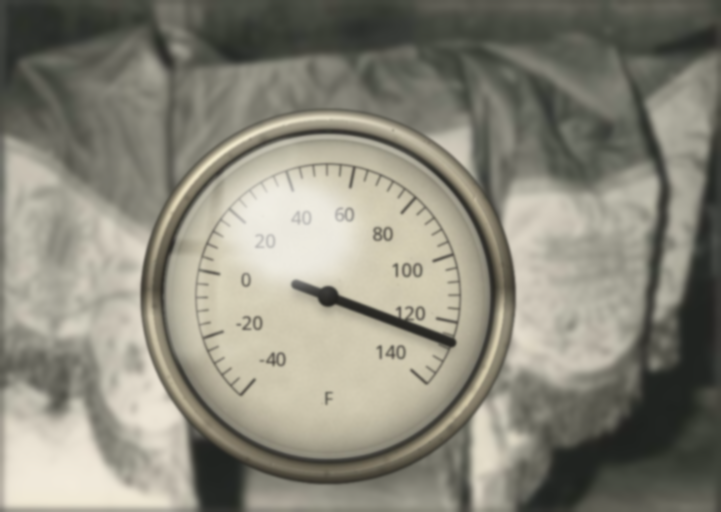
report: 126°F
